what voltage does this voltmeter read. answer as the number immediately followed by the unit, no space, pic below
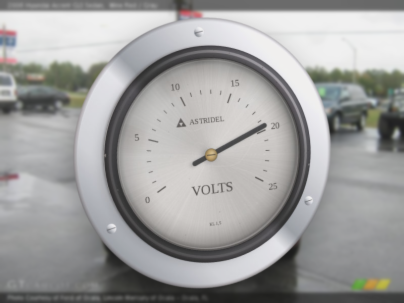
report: 19.5V
